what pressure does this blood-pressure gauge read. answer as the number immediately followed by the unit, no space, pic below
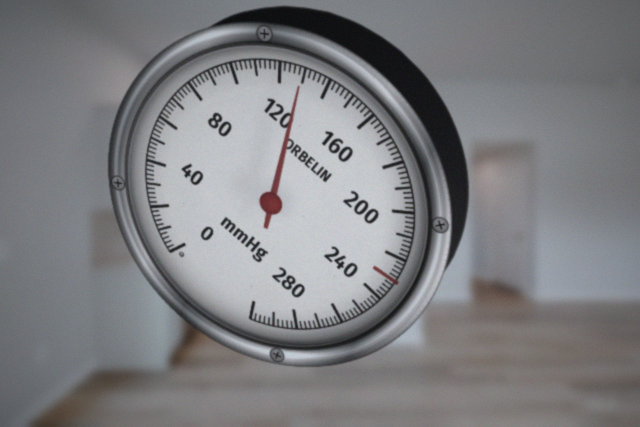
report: 130mmHg
